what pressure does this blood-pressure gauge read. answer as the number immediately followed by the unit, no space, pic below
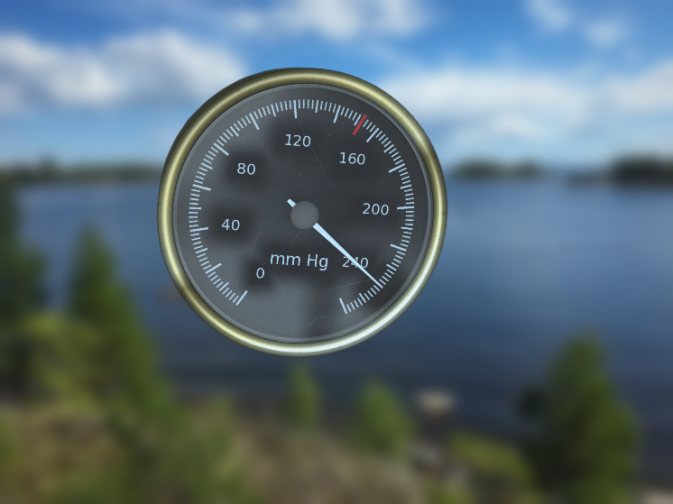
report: 240mmHg
